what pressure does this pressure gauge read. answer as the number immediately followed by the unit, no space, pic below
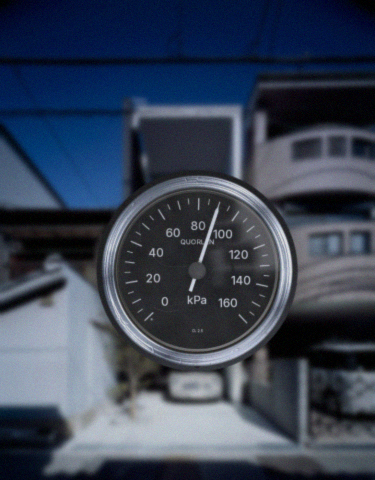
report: 90kPa
